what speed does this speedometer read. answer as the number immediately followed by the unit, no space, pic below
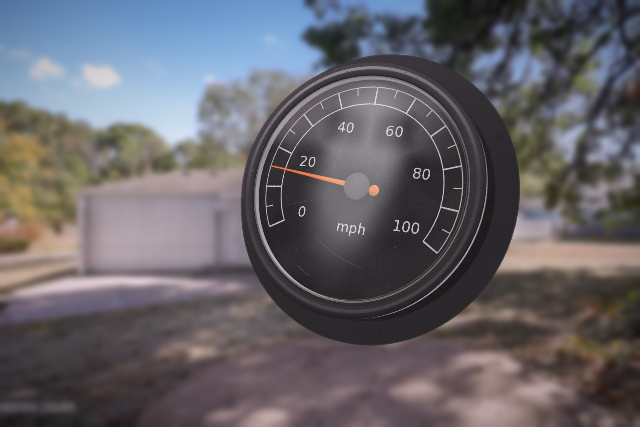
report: 15mph
